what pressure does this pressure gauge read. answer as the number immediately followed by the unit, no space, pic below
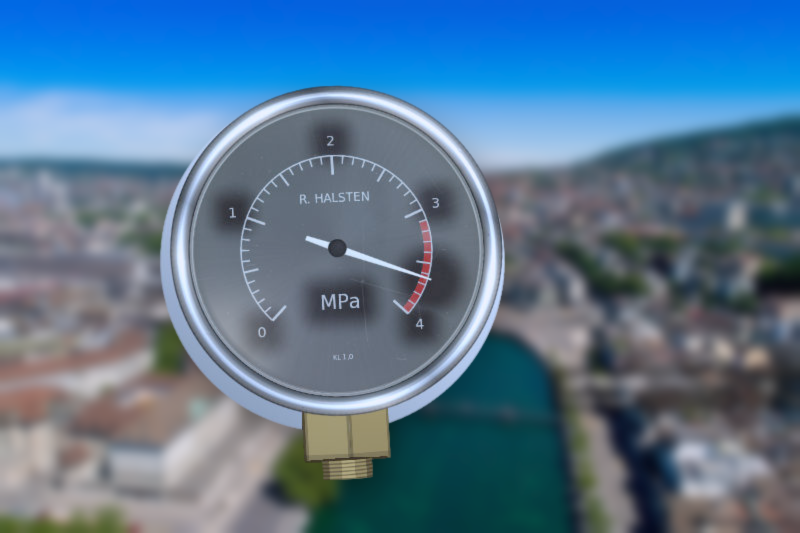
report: 3.65MPa
